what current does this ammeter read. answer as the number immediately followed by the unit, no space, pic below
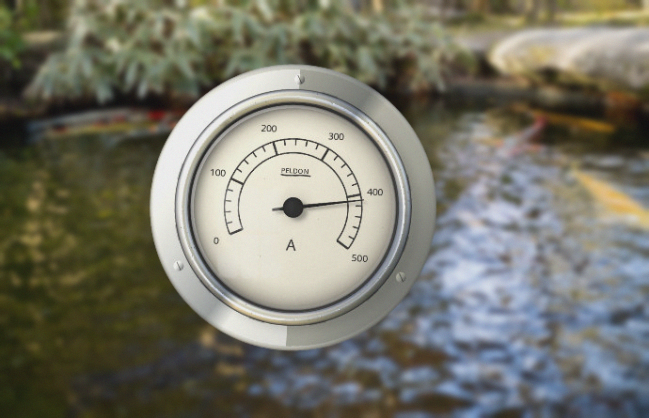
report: 410A
